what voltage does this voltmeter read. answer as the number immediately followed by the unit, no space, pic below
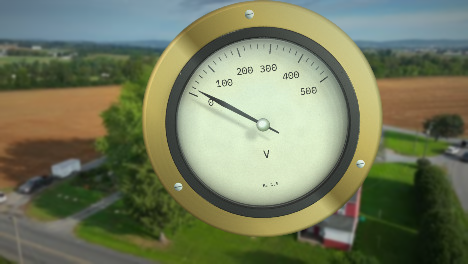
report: 20V
